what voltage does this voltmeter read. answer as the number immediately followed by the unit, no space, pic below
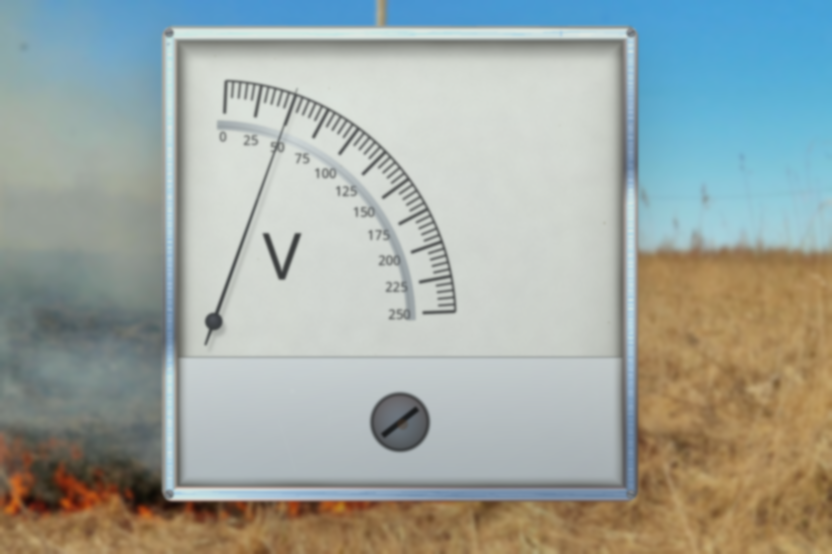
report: 50V
